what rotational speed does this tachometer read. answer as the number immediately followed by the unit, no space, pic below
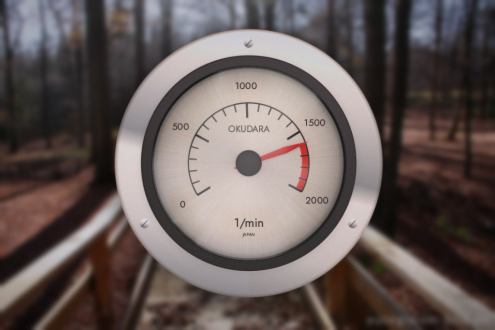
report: 1600rpm
